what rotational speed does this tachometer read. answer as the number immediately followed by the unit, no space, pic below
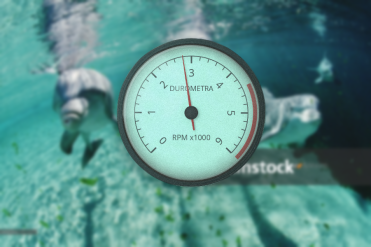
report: 2800rpm
